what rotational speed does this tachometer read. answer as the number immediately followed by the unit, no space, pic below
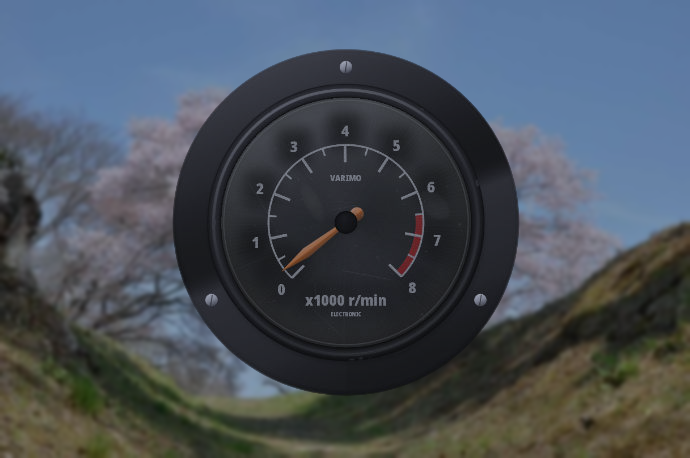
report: 250rpm
